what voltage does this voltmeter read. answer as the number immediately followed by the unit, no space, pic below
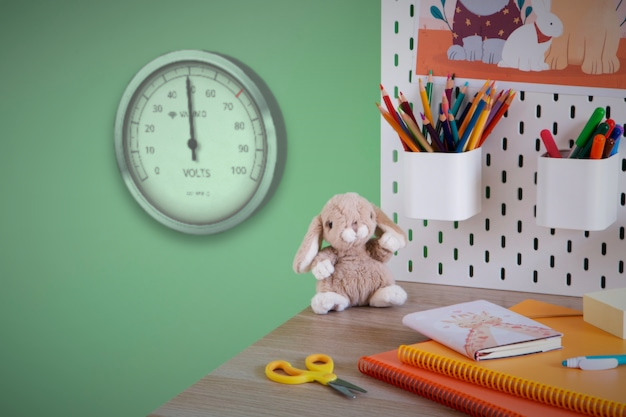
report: 50V
